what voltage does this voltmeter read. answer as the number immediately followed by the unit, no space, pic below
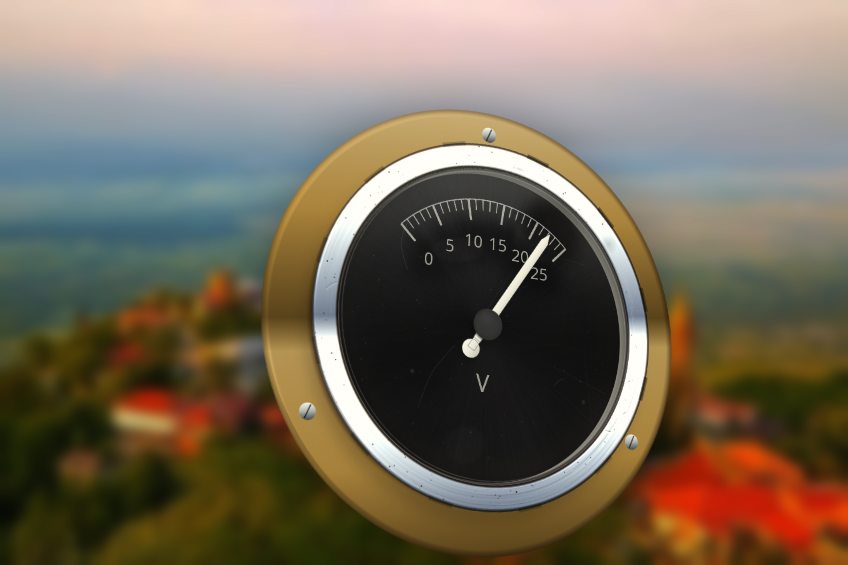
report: 22V
